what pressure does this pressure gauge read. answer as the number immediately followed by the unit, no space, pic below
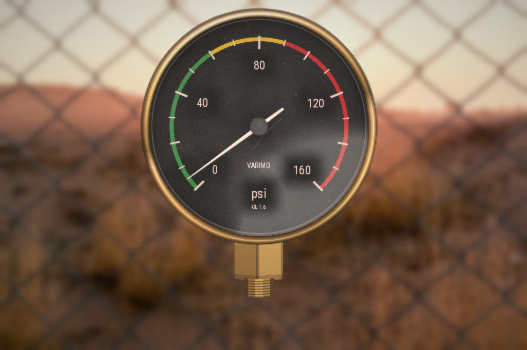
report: 5psi
